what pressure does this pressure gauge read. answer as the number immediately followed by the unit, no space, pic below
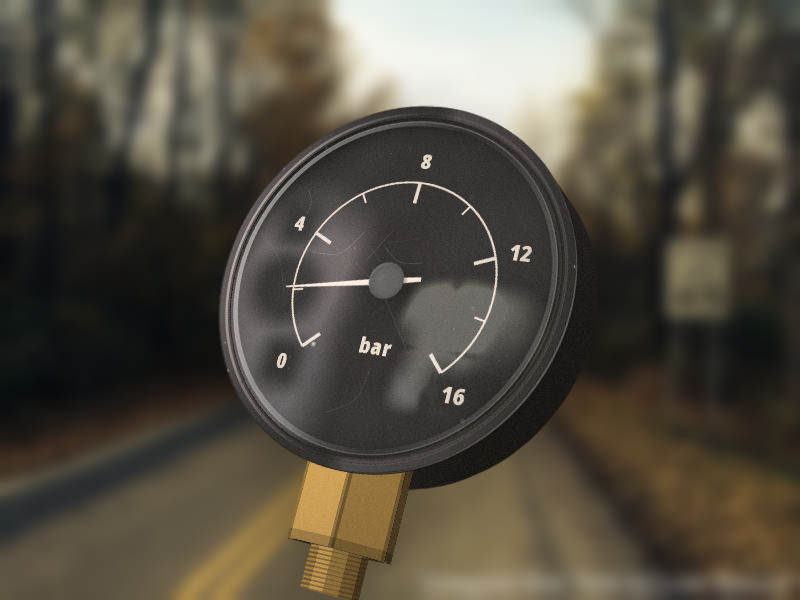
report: 2bar
